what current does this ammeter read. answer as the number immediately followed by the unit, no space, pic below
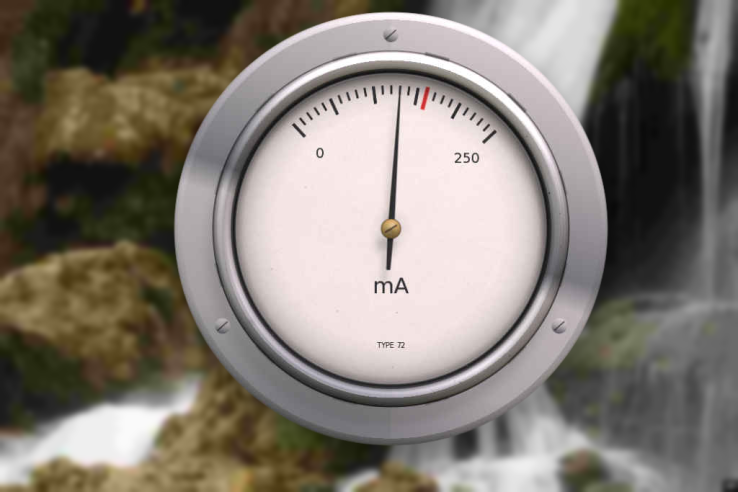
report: 130mA
